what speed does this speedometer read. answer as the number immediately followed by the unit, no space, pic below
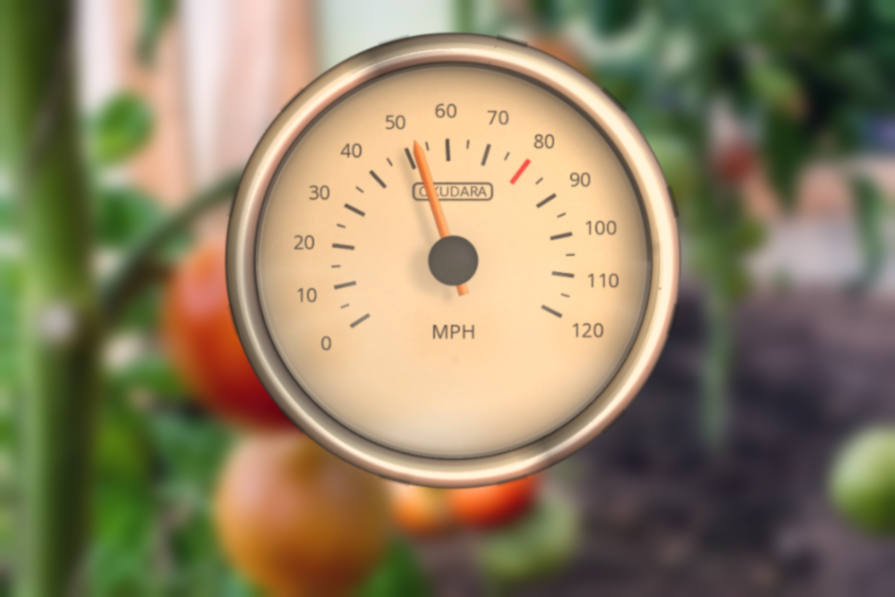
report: 52.5mph
